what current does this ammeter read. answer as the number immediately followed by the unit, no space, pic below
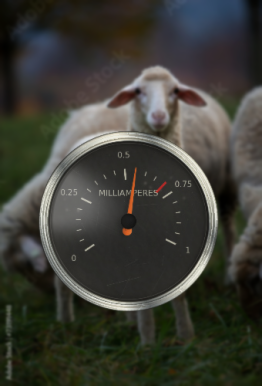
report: 0.55mA
